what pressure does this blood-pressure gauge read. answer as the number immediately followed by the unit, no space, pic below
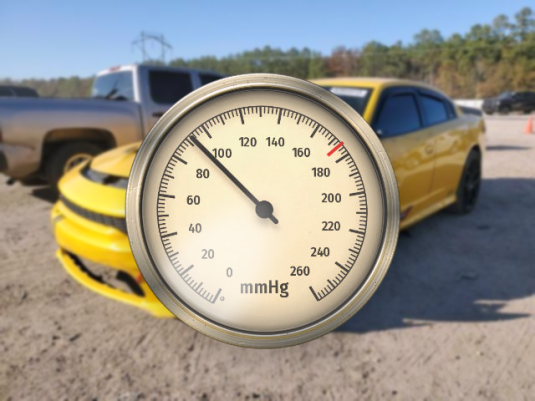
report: 92mmHg
